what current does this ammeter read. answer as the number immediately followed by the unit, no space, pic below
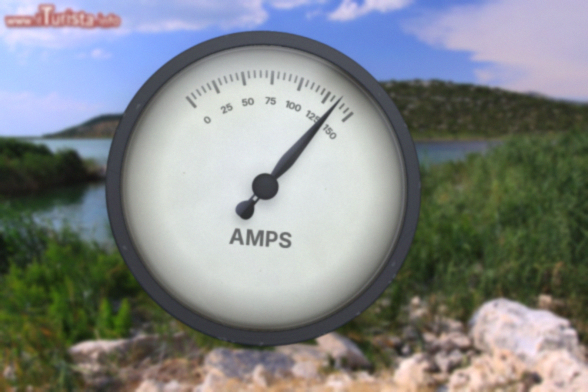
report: 135A
